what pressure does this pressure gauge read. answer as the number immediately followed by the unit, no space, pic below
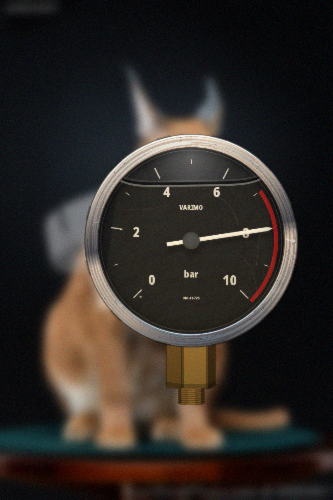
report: 8bar
